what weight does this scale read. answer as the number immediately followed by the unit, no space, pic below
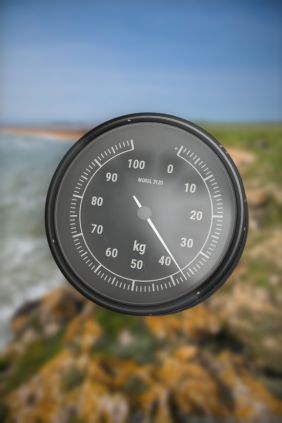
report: 37kg
